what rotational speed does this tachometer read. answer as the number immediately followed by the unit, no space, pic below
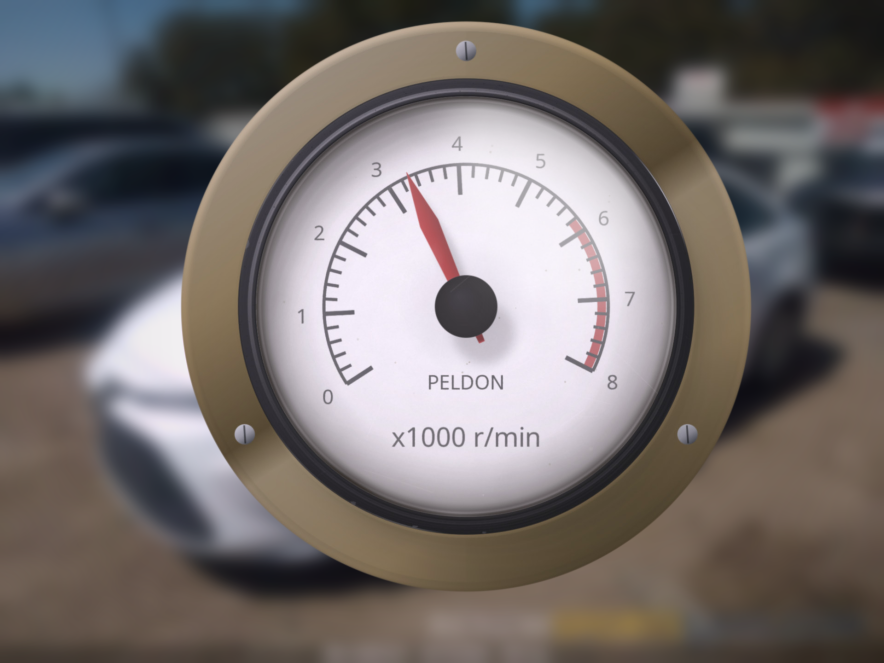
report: 3300rpm
